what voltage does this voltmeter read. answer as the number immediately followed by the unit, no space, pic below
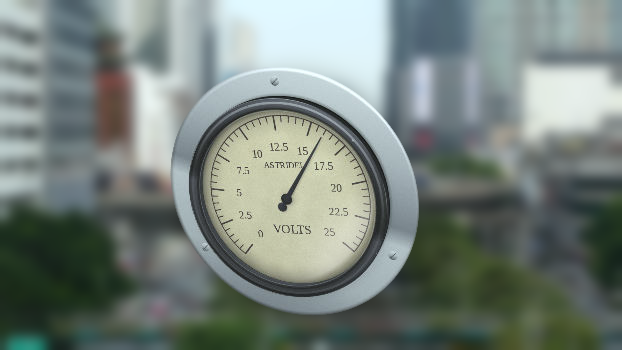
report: 16V
